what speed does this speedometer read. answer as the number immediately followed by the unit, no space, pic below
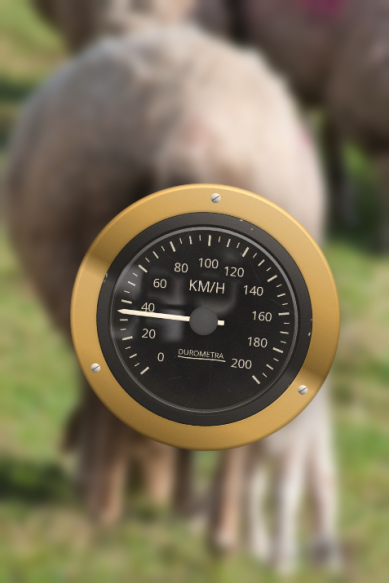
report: 35km/h
